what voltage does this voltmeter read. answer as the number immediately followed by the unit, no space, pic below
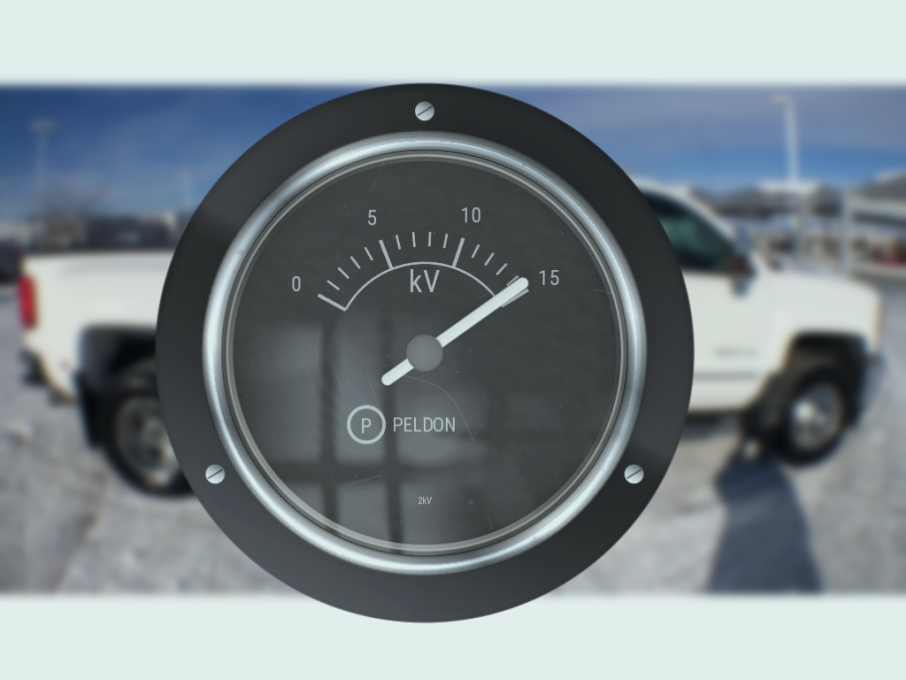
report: 14.5kV
